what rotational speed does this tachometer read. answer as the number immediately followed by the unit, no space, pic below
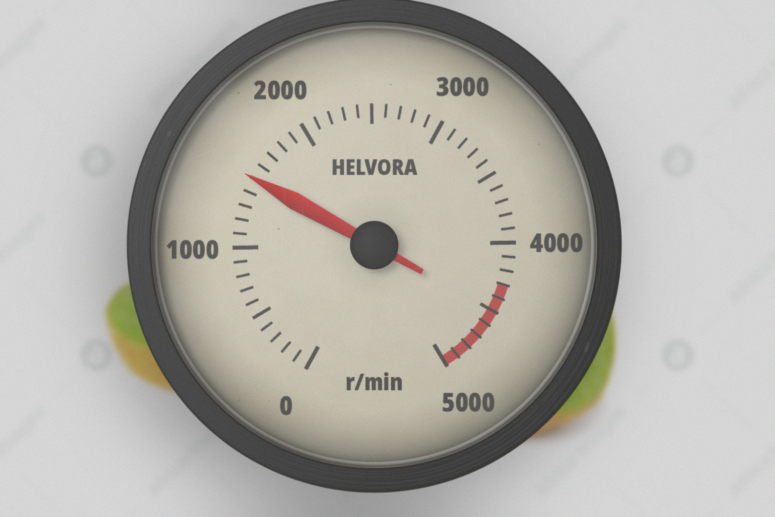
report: 1500rpm
